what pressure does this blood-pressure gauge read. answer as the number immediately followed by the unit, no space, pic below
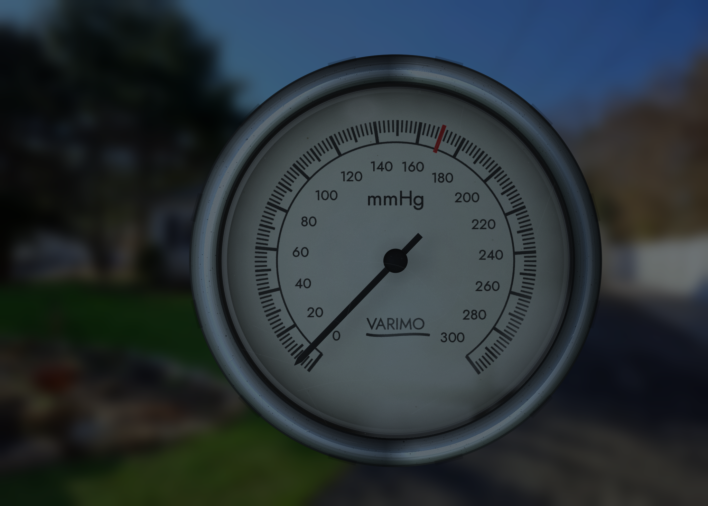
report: 6mmHg
